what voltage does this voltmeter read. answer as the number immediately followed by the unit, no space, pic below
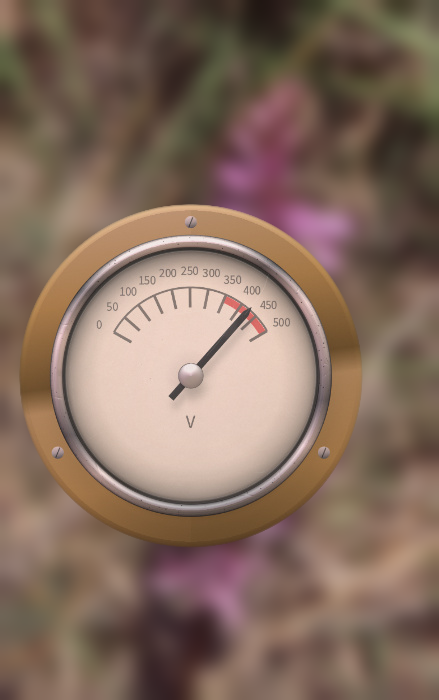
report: 425V
